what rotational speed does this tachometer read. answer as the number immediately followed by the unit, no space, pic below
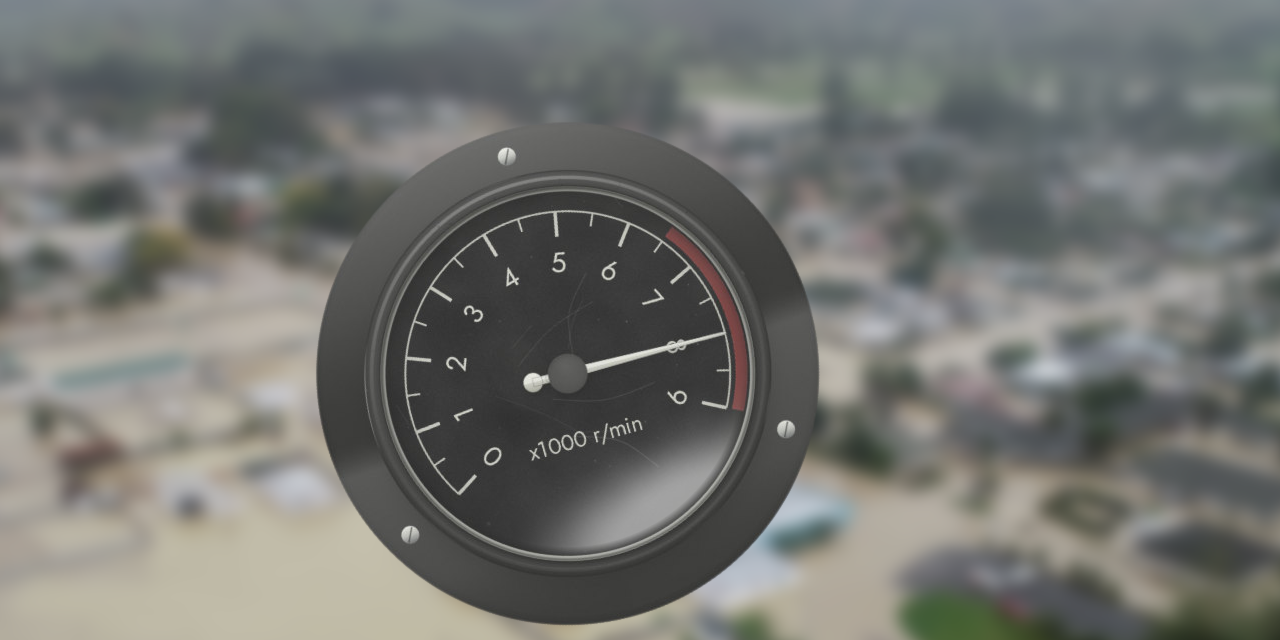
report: 8000rpm
